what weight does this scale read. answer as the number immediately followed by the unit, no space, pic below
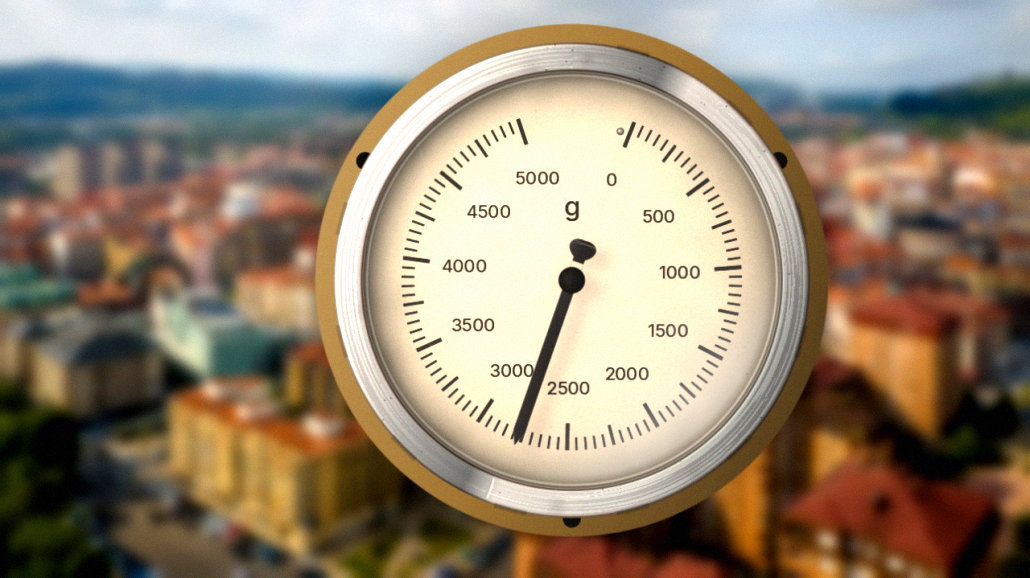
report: 2775g
